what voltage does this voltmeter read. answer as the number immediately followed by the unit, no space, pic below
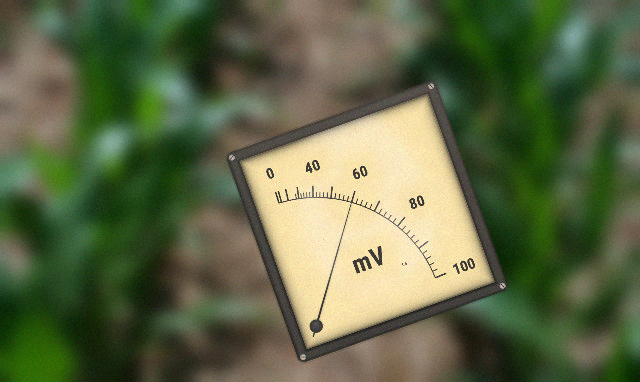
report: 60mV
